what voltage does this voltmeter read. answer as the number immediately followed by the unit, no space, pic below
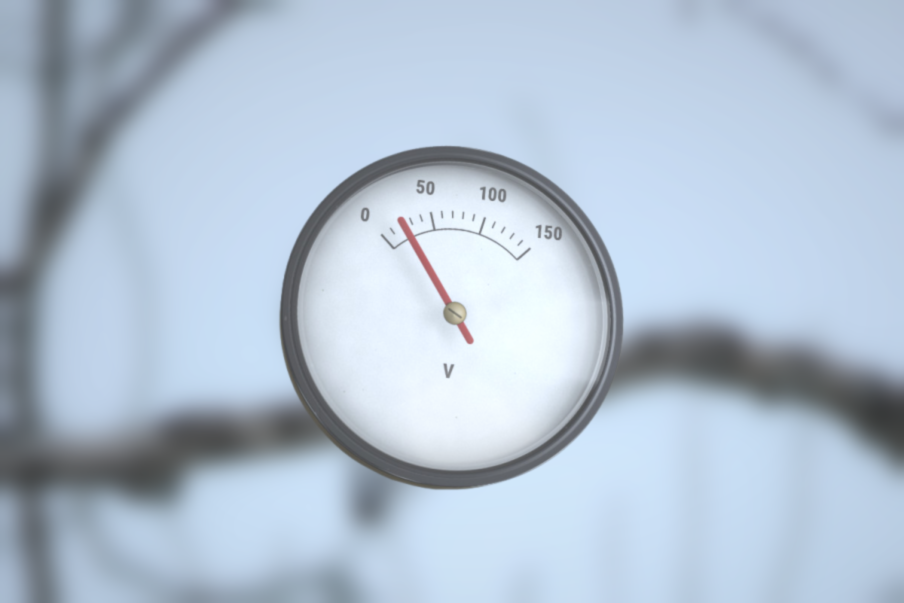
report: 20V
